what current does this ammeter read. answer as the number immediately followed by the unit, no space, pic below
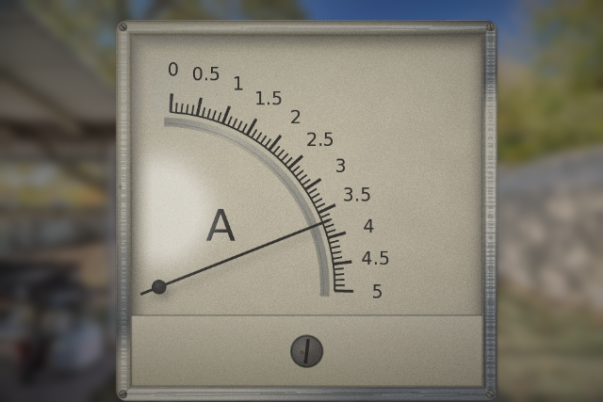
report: 3.7A
